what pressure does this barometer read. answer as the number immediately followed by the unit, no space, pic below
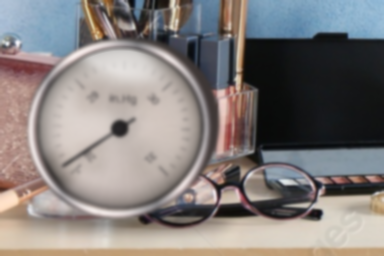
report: 28.1inHg
